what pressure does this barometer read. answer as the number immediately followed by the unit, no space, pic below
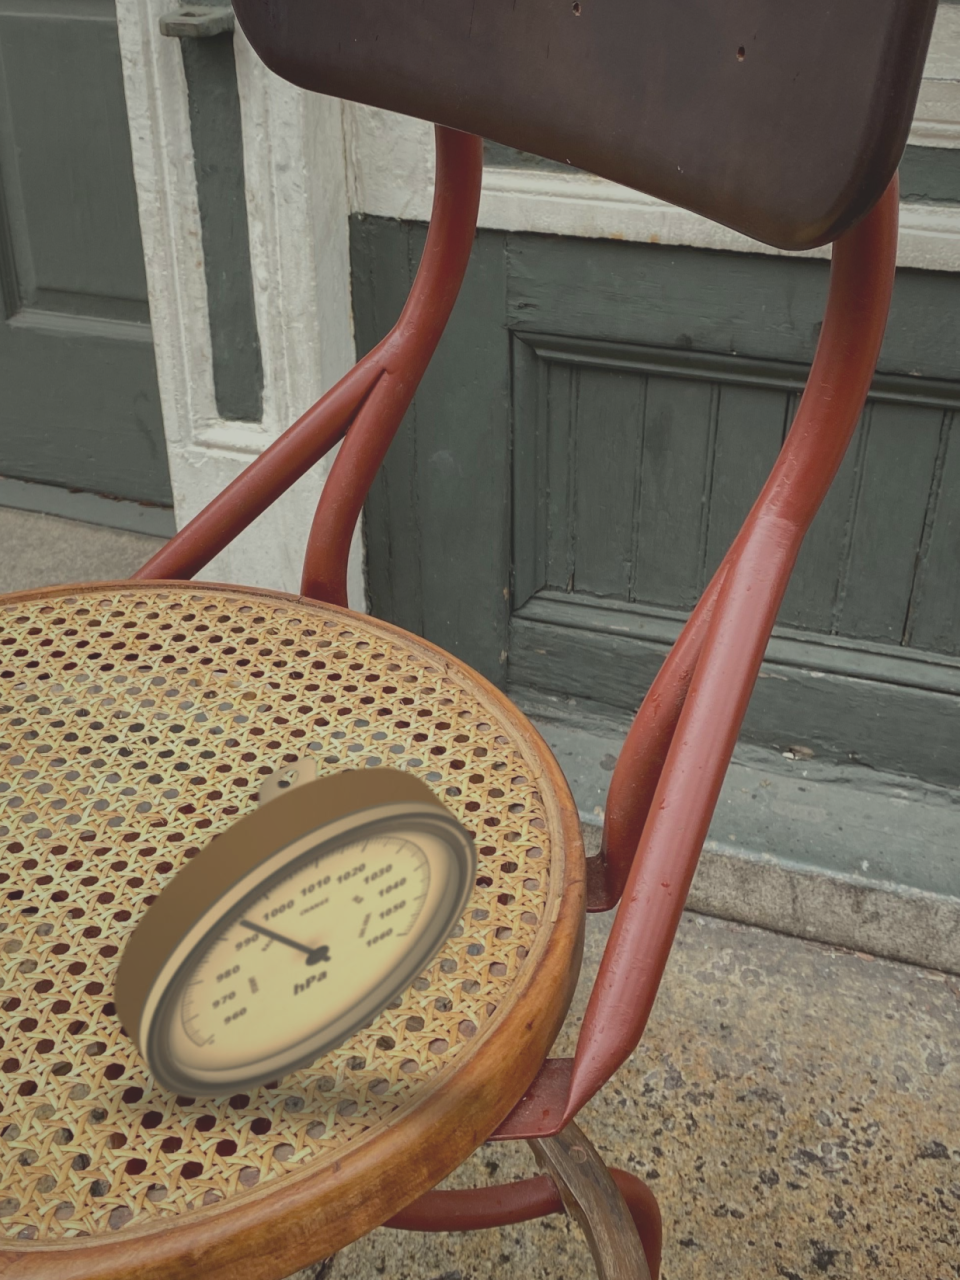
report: 995hPa
